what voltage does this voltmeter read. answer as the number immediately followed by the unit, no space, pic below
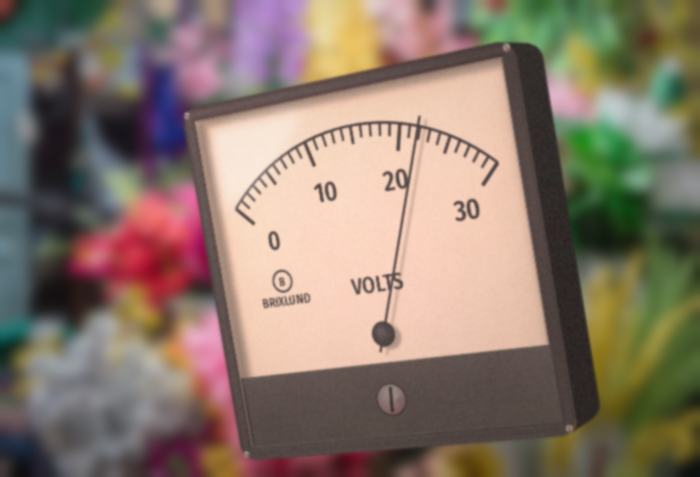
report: 22V
